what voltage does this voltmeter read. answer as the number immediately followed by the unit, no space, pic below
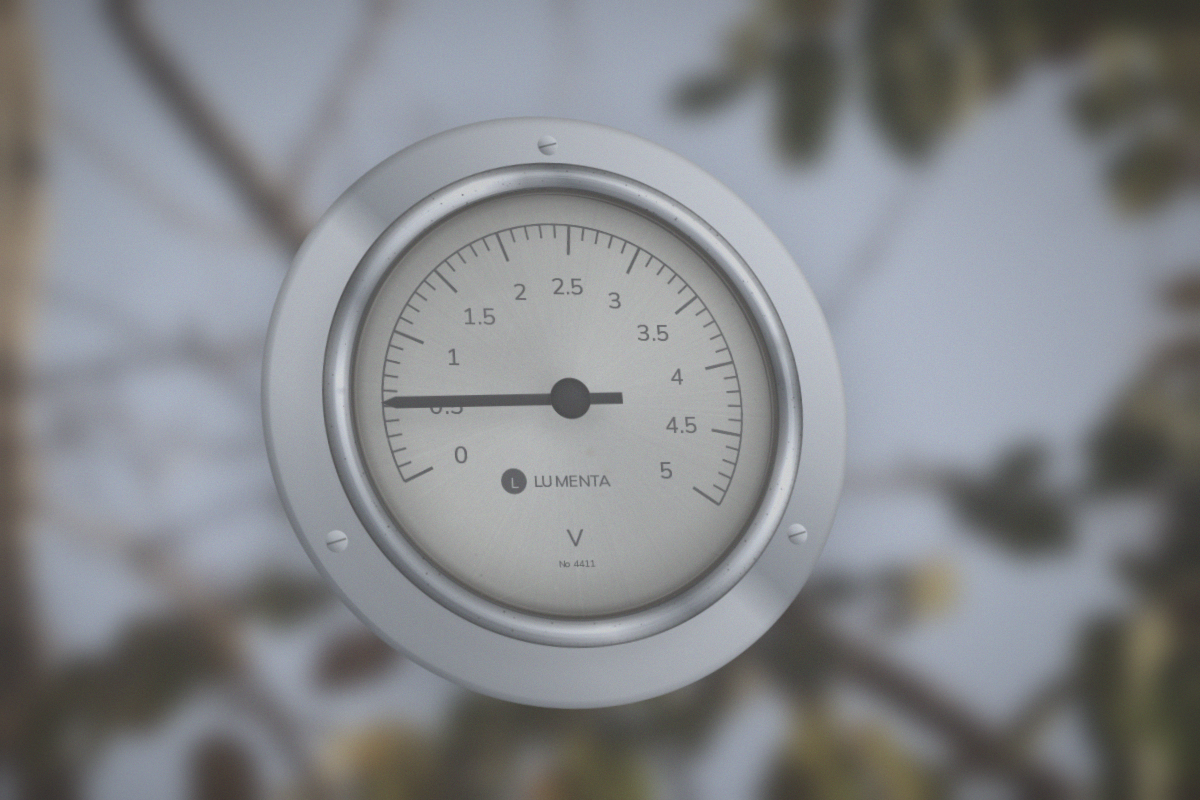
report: 0.5V
